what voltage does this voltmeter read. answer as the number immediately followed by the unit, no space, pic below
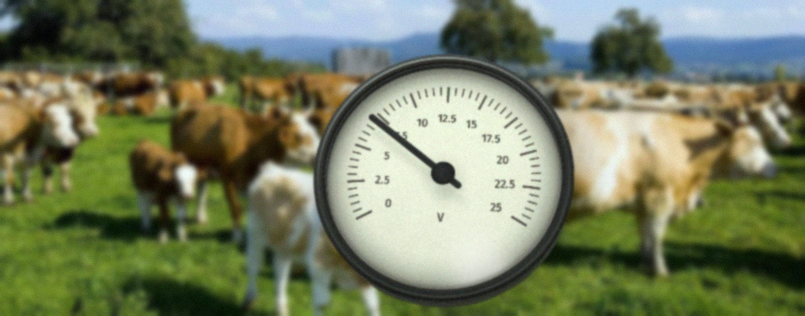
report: 7V
